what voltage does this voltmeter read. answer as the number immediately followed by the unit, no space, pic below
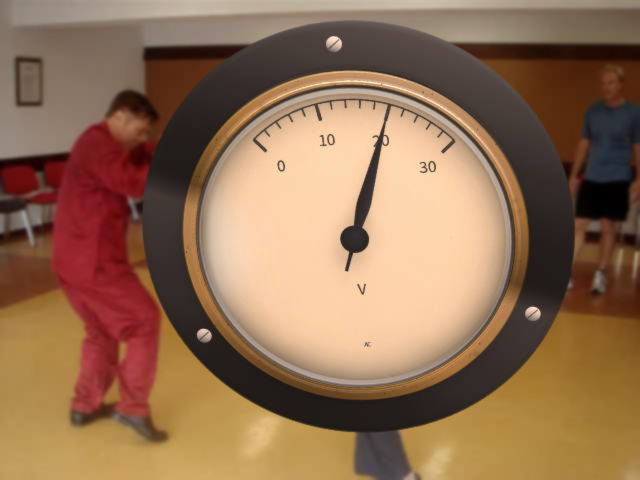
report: 20V
